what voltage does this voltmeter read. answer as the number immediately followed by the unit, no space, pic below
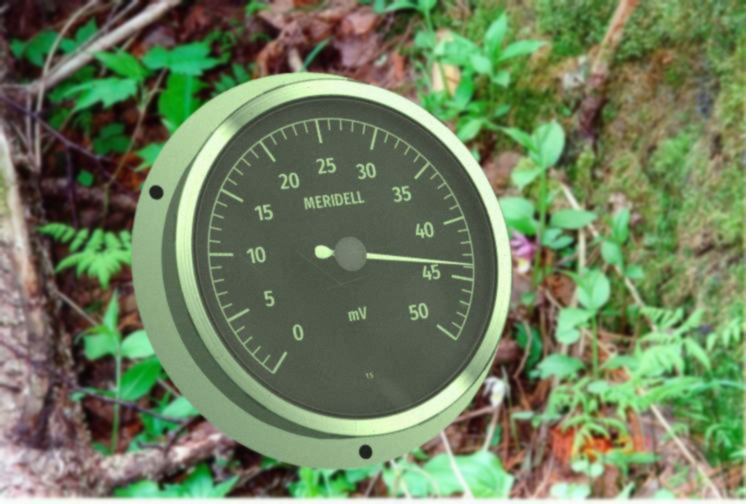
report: 44mV
